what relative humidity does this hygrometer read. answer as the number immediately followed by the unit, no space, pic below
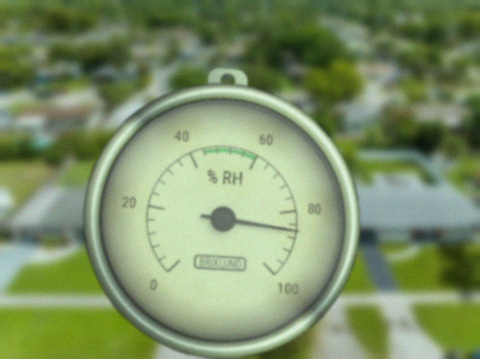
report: 86%
